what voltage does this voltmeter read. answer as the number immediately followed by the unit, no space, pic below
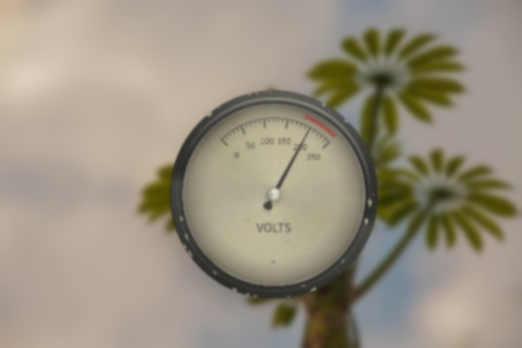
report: 200V
